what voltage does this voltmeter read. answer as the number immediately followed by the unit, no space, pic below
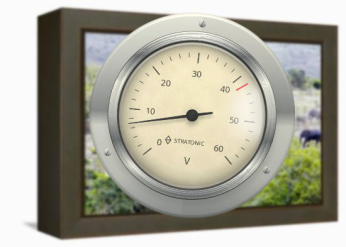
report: 7V
